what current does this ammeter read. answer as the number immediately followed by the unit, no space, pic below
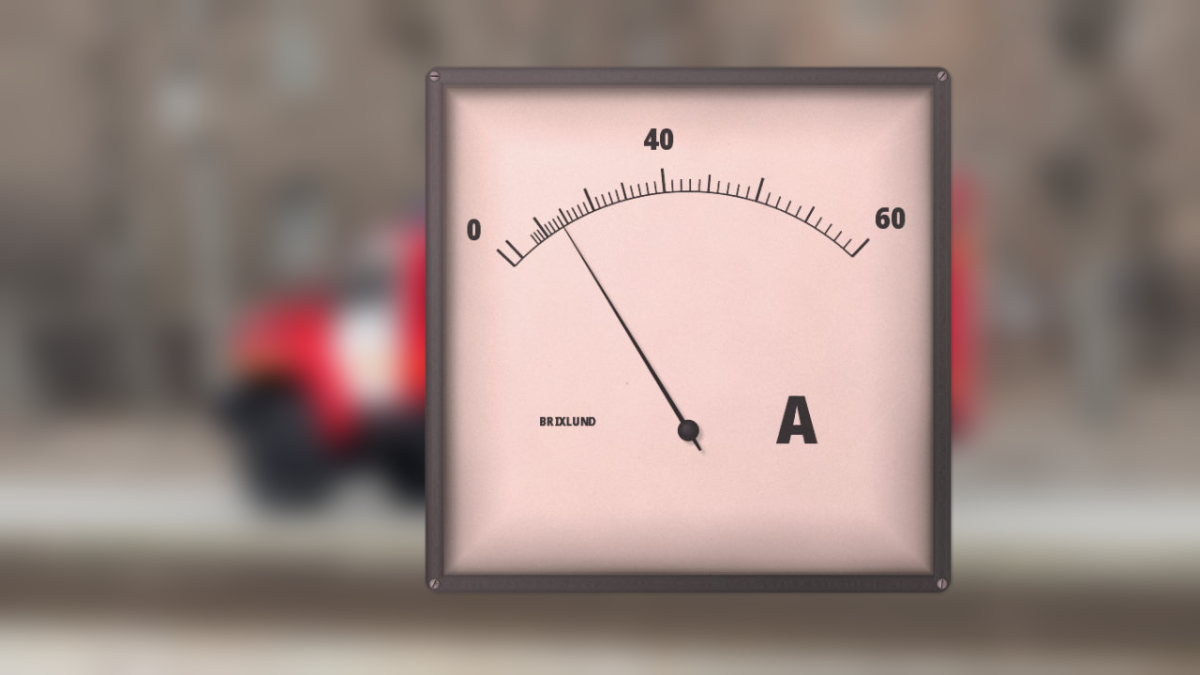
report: 24A
